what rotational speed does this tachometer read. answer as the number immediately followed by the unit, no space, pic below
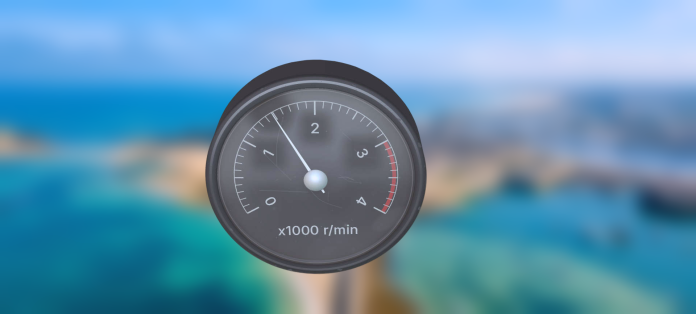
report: 1500rpm
